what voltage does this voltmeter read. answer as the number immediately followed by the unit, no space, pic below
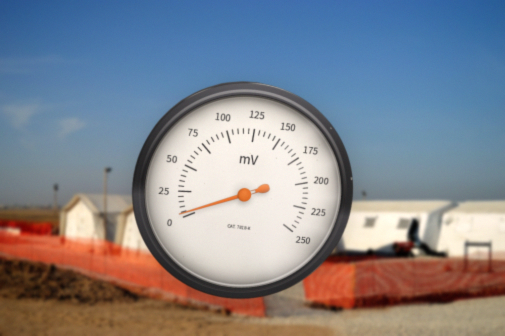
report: 5mV
